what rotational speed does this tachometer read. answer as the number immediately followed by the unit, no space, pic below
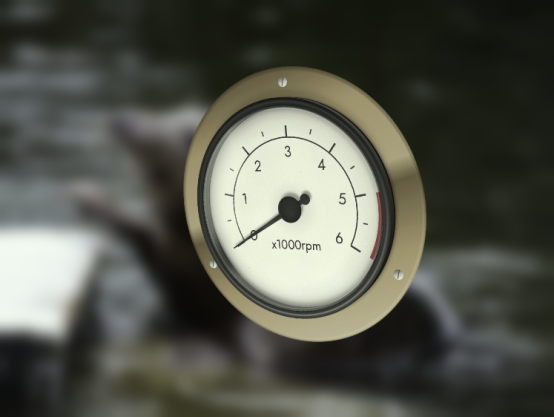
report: 0rpm
